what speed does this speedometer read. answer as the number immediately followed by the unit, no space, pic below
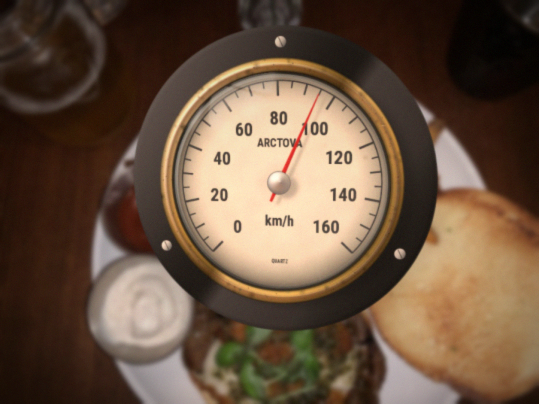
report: 95km/h
